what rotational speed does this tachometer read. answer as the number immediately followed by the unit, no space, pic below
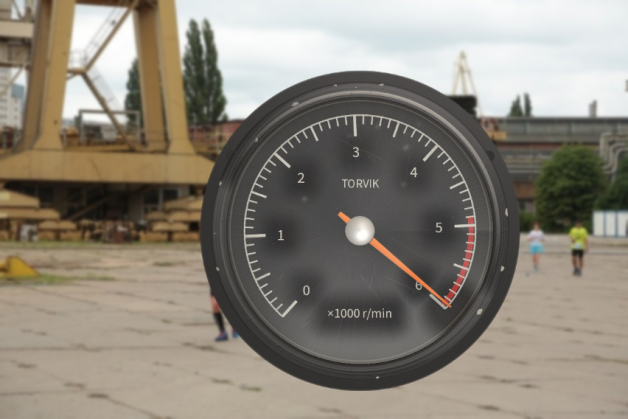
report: 5950rpm
